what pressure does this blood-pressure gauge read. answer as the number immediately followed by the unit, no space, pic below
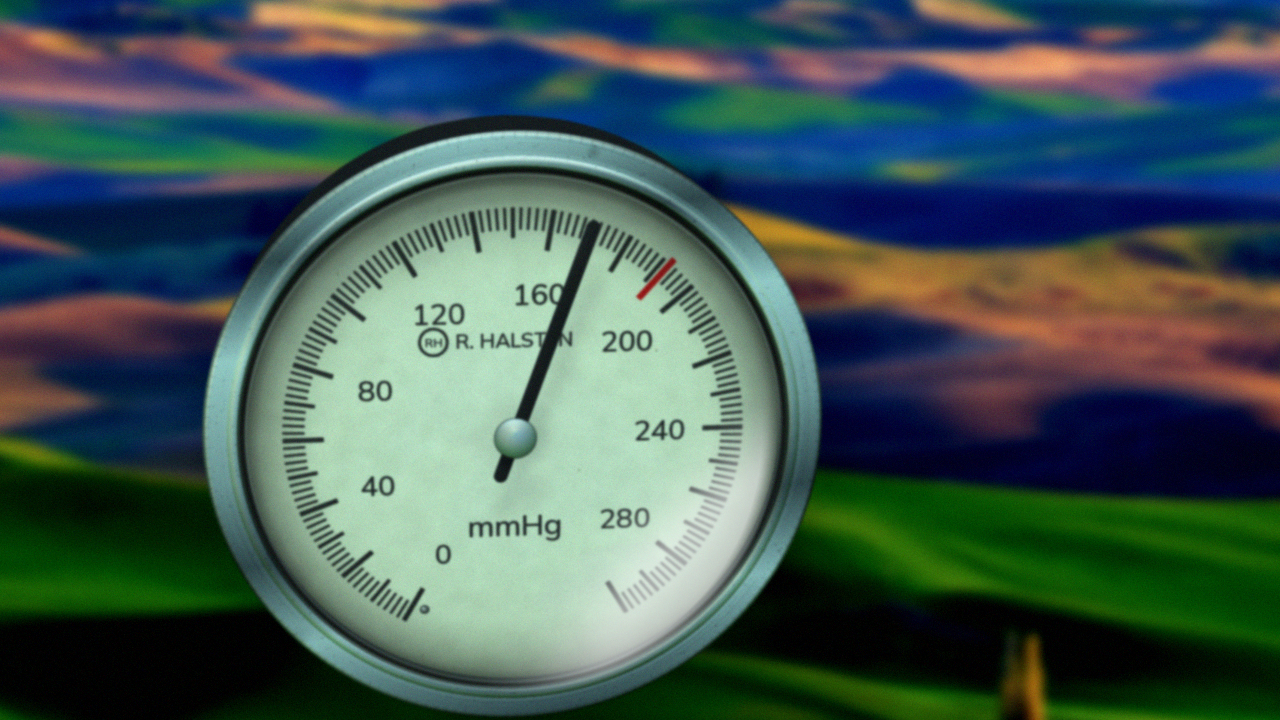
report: 170mmHg
